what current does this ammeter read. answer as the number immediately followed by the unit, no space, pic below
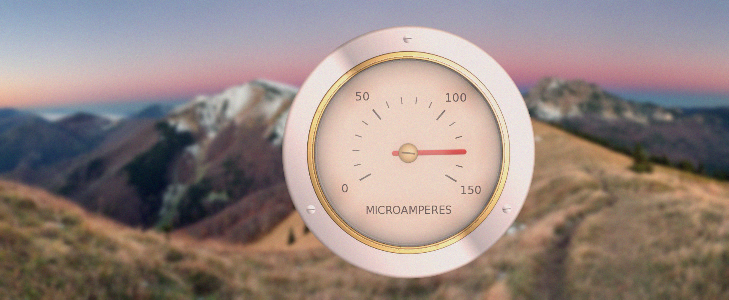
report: 130µA
